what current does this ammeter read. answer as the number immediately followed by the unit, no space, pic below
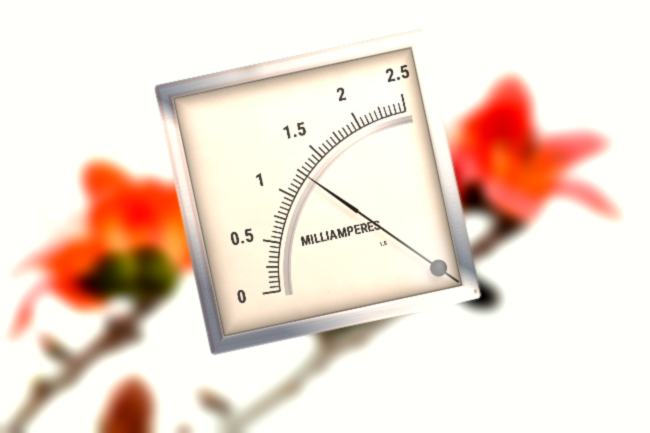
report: 1.25mA
